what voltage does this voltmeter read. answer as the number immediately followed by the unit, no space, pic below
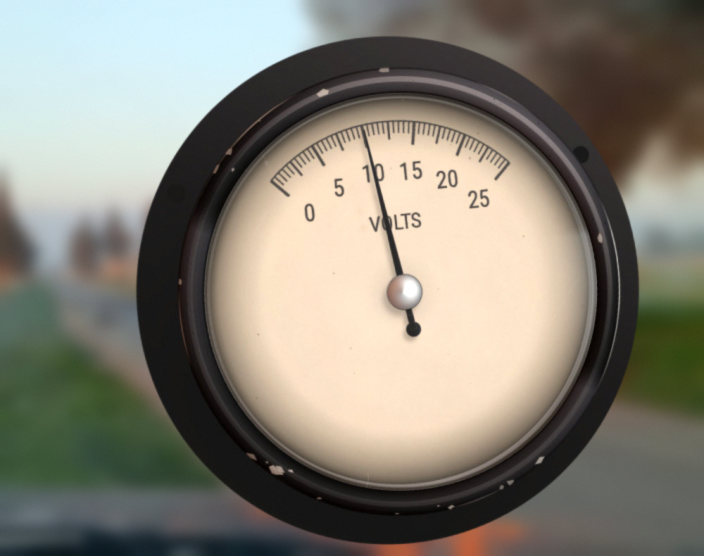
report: 10V
